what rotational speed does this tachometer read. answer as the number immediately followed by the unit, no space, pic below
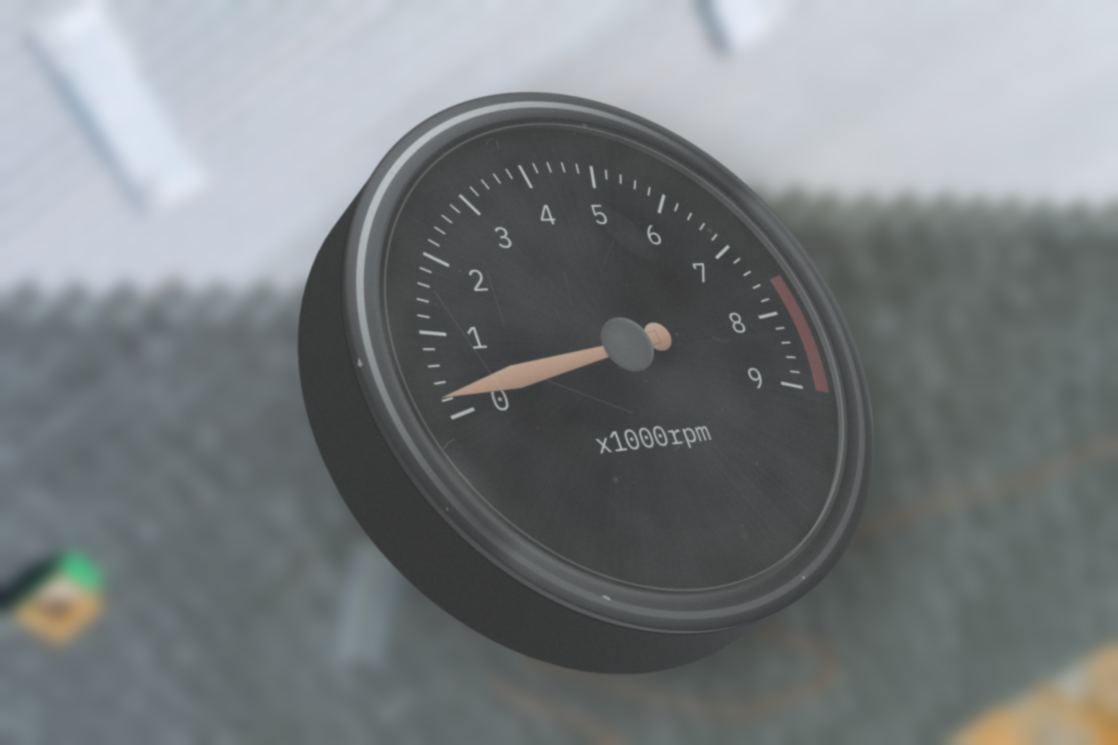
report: 200rpm
